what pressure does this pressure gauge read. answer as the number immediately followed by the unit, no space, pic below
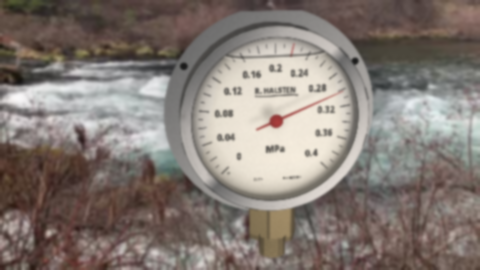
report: 0.3MPa
